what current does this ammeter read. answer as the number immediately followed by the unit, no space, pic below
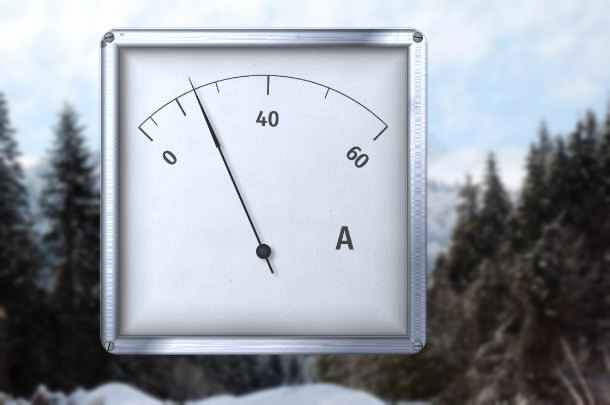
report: 25A
